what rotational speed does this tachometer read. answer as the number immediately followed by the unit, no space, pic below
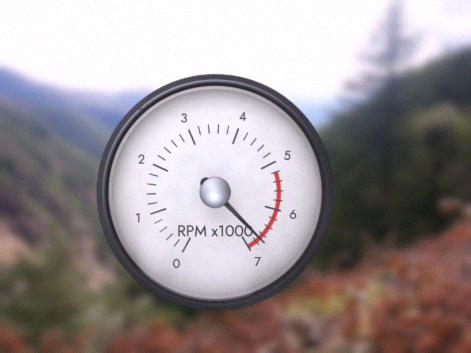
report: 6700rpm
